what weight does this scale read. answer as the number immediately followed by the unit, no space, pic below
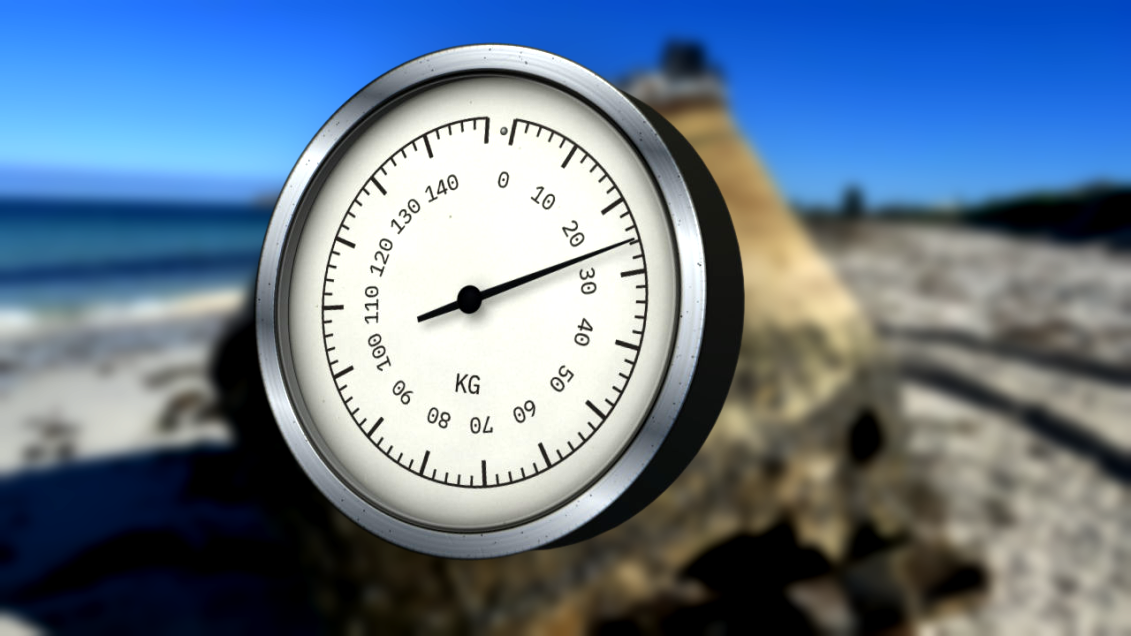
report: 26kg
